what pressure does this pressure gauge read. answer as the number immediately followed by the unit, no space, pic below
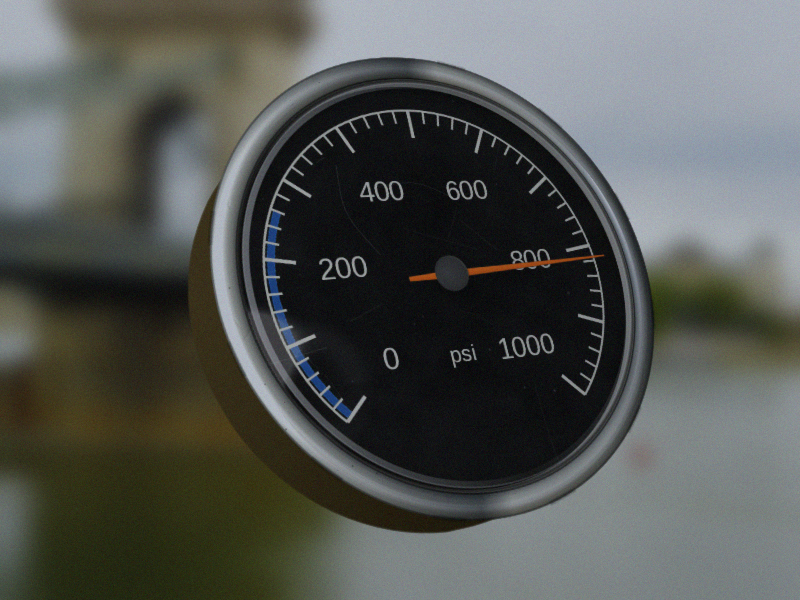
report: 820psi
